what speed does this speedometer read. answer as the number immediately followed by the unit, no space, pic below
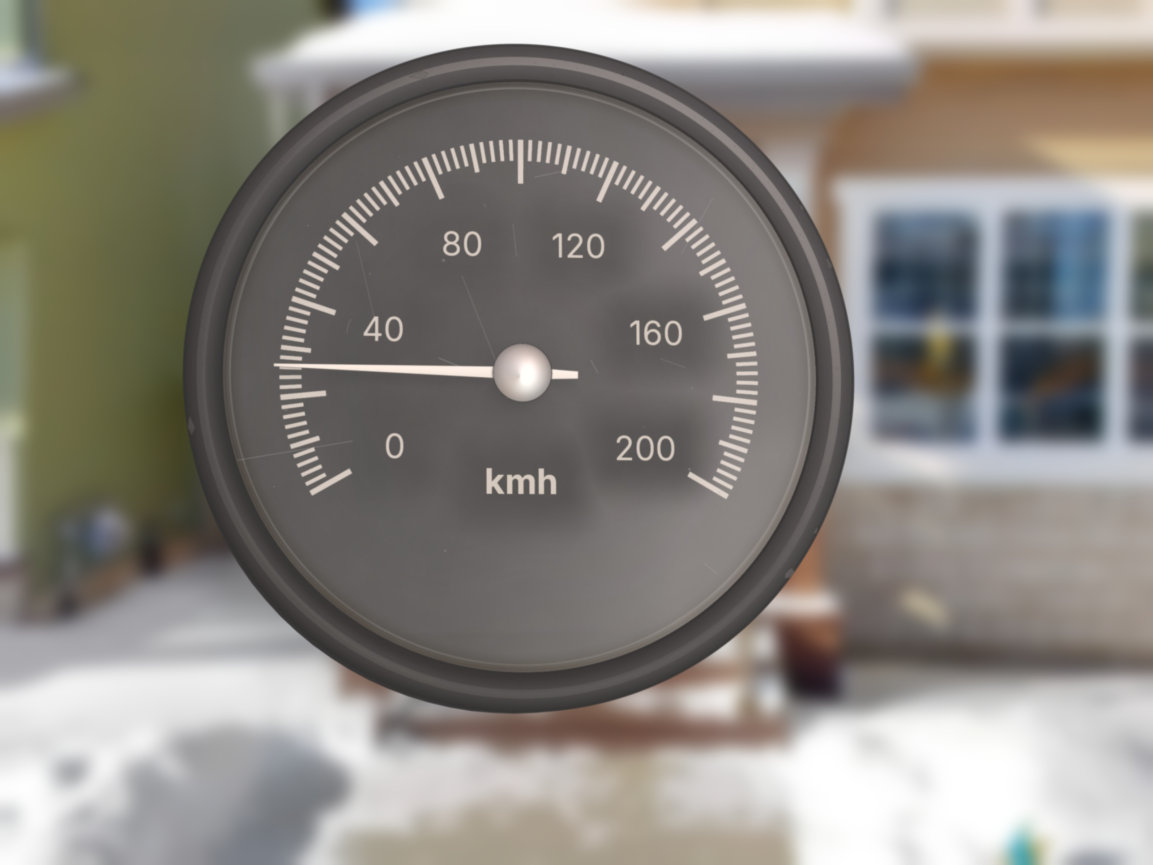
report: 26km/h
